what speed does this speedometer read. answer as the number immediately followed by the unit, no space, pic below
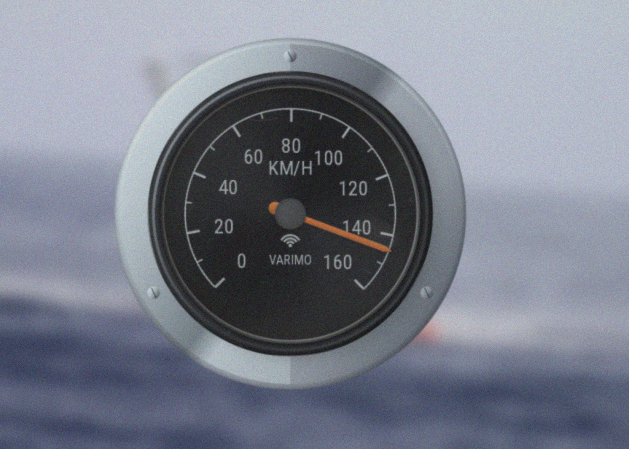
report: 145km/h
